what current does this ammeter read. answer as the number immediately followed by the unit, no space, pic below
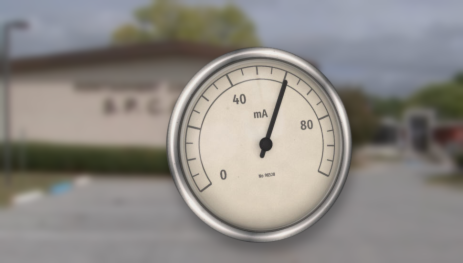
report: 60mA
